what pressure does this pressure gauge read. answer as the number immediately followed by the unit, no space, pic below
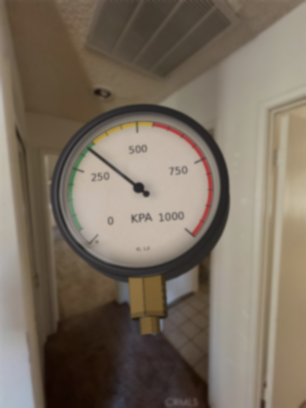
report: 325kPa
